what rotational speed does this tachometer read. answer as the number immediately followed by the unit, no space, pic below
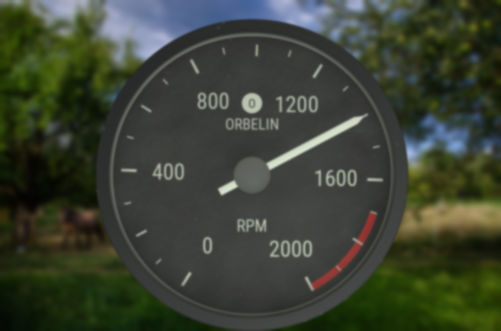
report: 1400rpm
